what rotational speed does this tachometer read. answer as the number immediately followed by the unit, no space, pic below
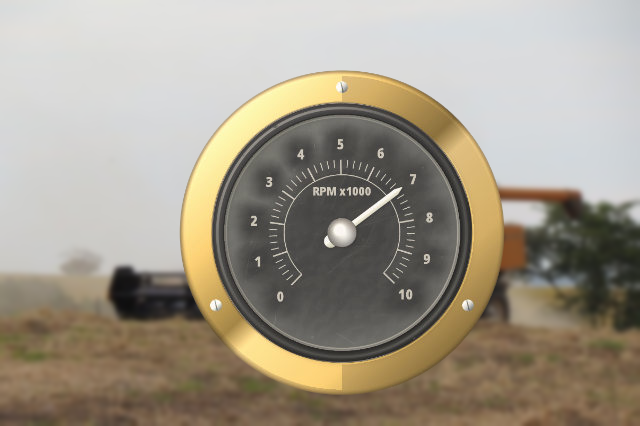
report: 7000rpm
